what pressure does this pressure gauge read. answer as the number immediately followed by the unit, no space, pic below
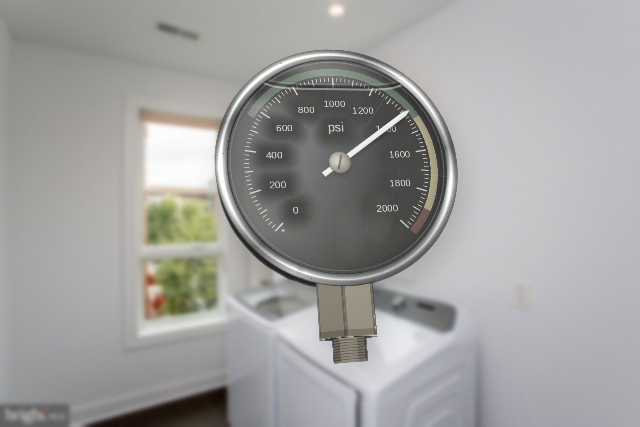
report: 1400psi
